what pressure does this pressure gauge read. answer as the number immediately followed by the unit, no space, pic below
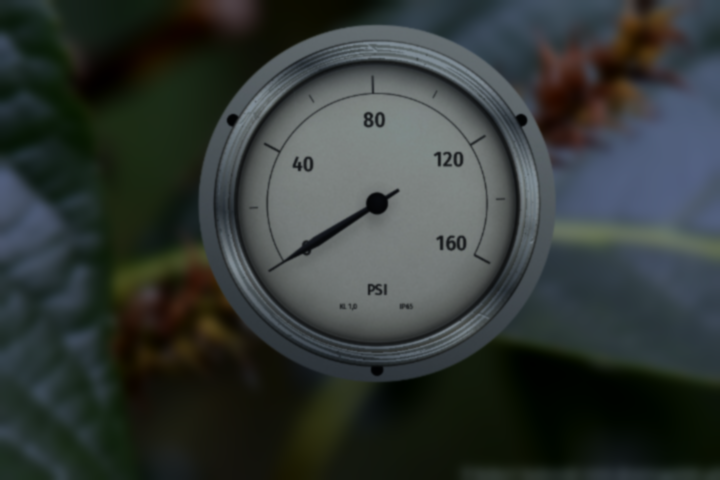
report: 0psi
